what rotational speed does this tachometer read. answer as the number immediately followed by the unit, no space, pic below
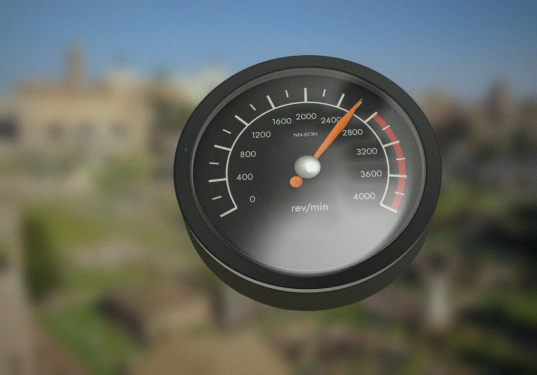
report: 2600rpm
